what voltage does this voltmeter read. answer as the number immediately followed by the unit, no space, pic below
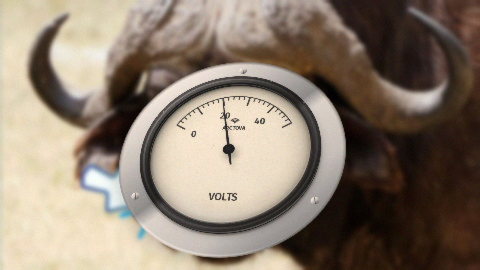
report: 20V
